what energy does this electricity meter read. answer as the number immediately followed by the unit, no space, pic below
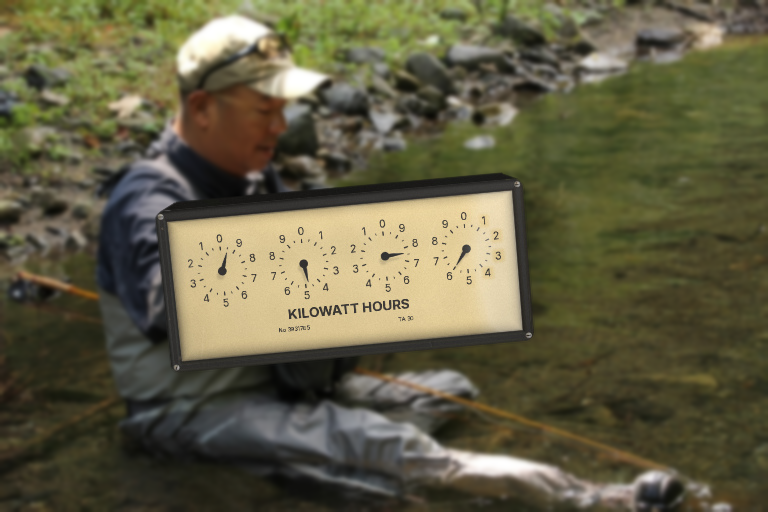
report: 9476kWh
